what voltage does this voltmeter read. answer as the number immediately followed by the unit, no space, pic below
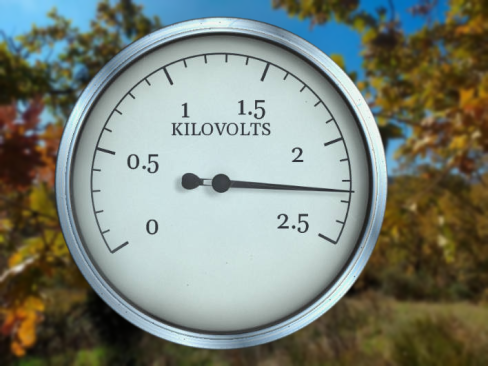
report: 2.25kV
